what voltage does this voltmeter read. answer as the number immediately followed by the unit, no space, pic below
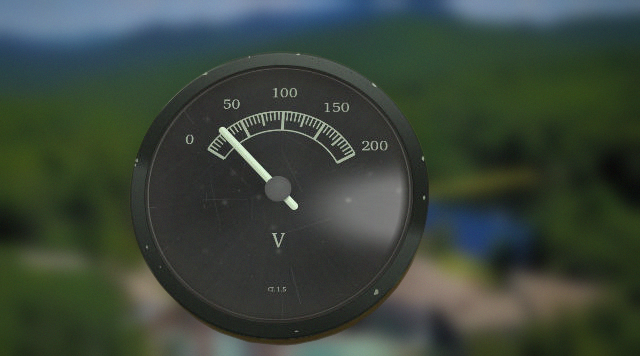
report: 25V
